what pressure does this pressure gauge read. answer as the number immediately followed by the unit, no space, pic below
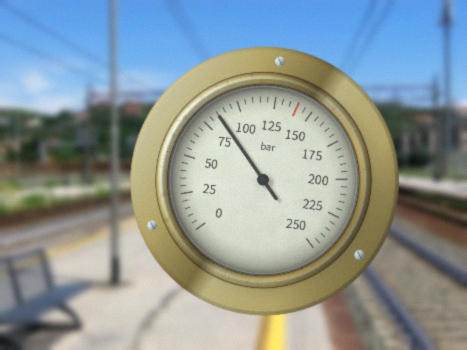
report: 85bar
